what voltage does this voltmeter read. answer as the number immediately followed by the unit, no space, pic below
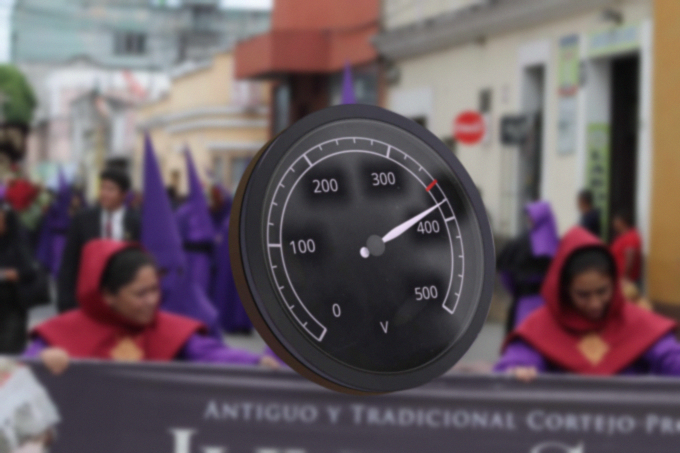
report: 380V
